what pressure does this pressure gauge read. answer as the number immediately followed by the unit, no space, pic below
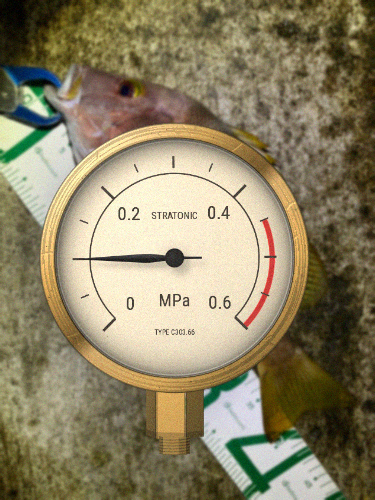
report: 0.1MPa
